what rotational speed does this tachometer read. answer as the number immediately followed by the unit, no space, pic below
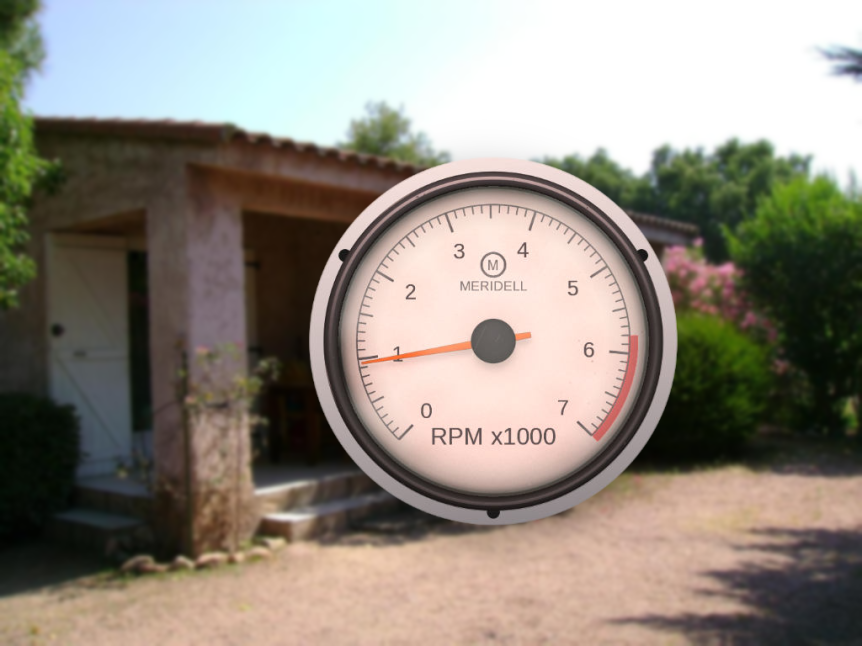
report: 950rpm
